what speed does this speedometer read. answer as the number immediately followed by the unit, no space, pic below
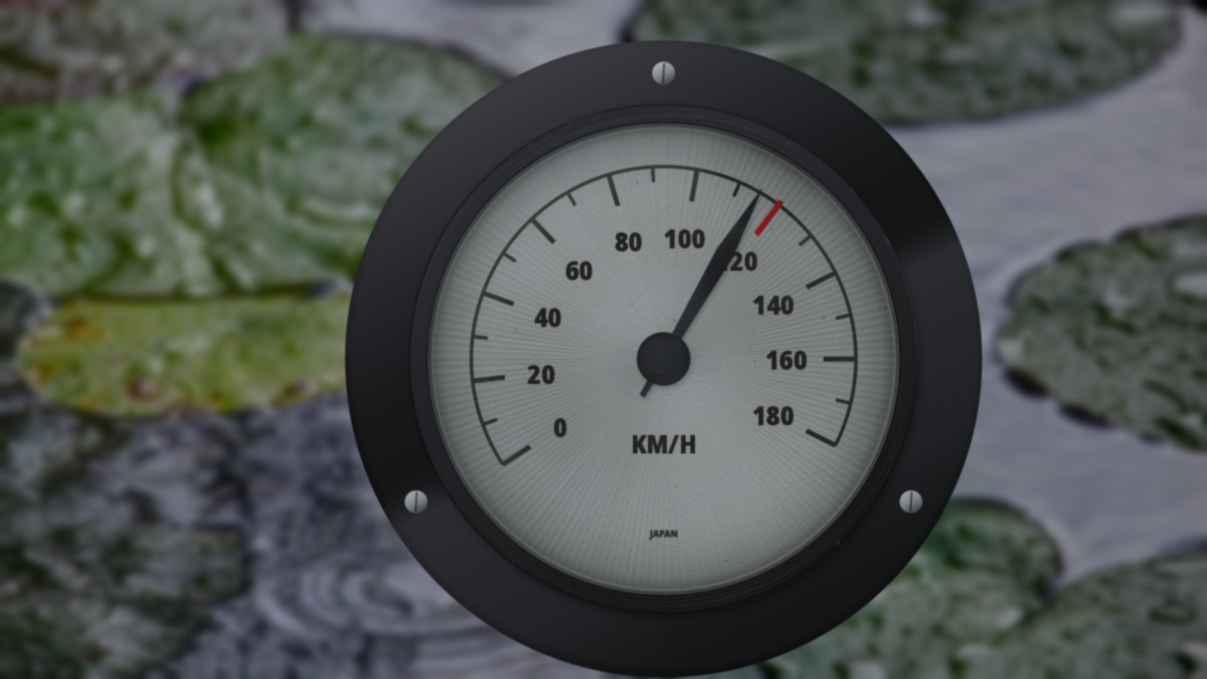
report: 115km/h
